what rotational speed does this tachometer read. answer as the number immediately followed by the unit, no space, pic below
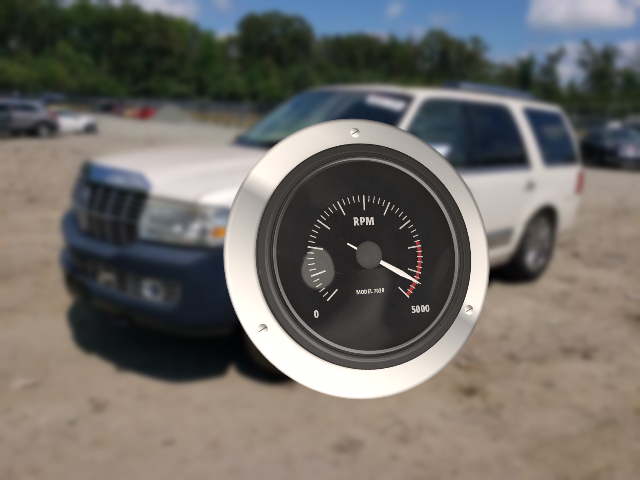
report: 4700rpm
